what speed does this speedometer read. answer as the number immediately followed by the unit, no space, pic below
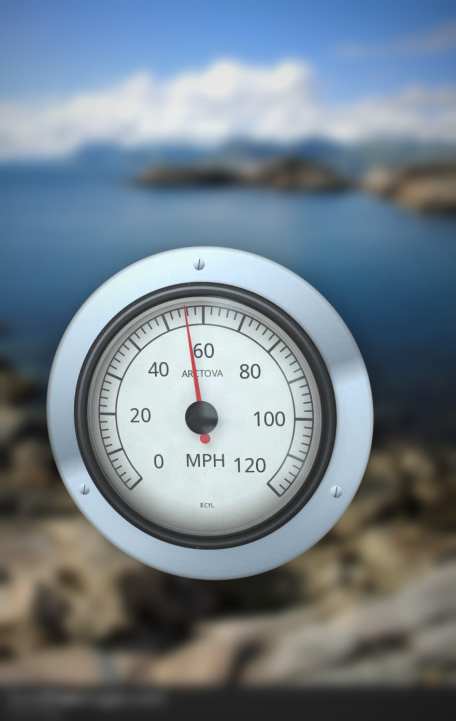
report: 56mph
